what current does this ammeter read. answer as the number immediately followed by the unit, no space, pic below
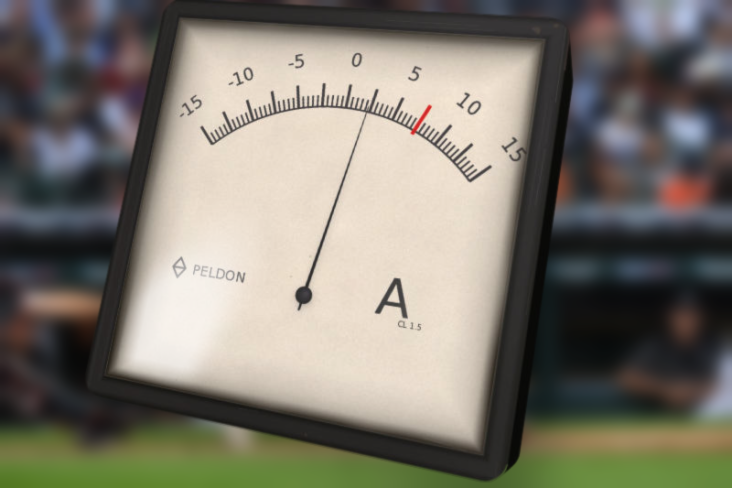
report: 2.5A
